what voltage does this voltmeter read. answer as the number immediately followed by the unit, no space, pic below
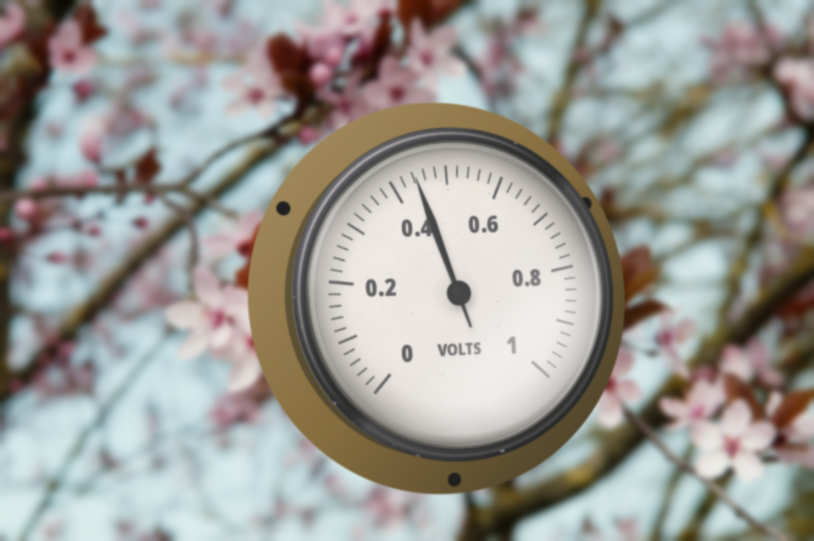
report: 0.44V
